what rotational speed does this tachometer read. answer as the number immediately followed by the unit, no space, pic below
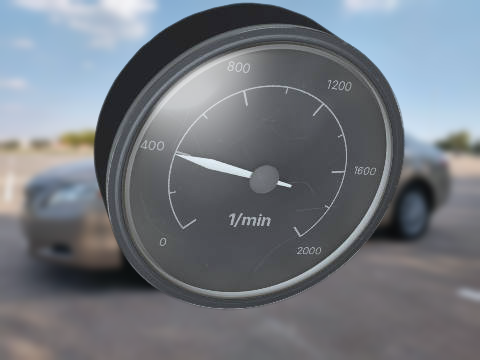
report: 400rpm
